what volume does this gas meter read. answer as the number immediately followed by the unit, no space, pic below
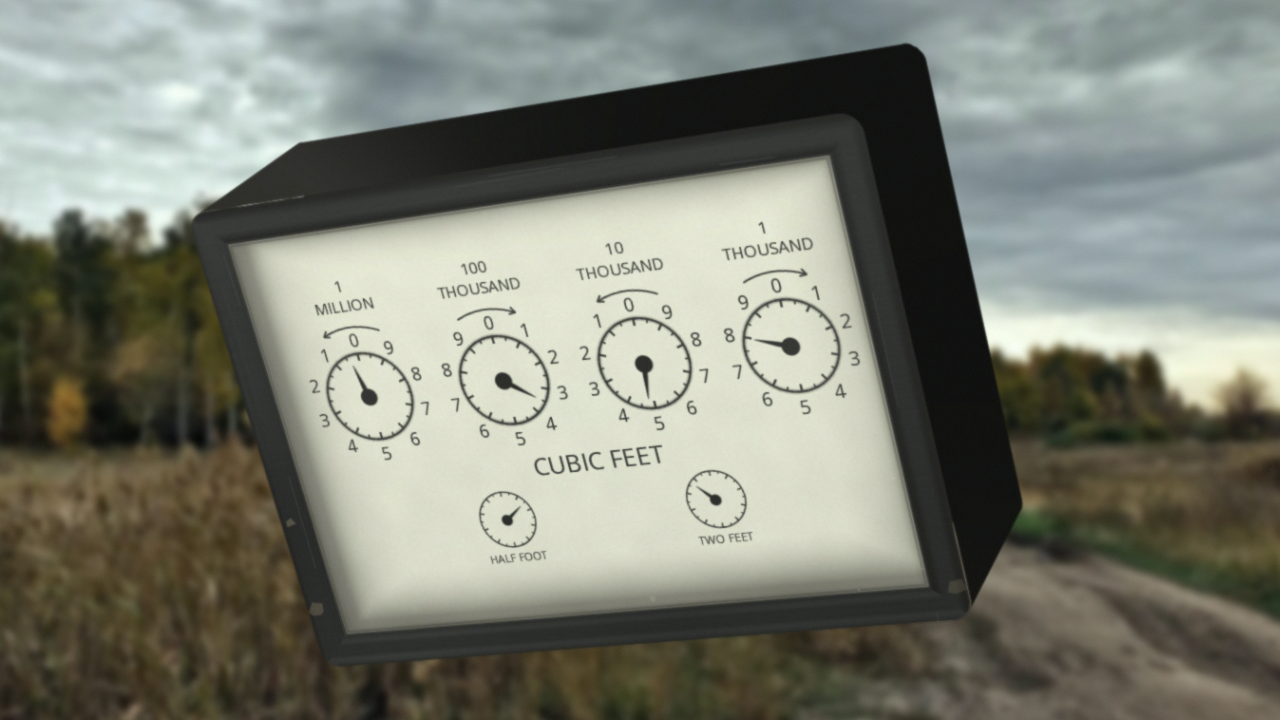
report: 34800ft³
